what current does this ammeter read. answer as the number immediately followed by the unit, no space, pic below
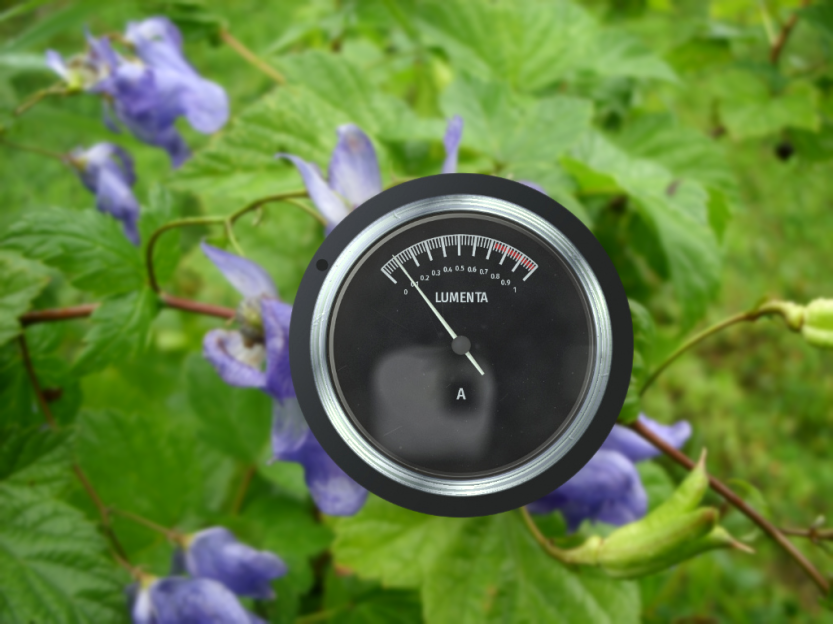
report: 0.1A
